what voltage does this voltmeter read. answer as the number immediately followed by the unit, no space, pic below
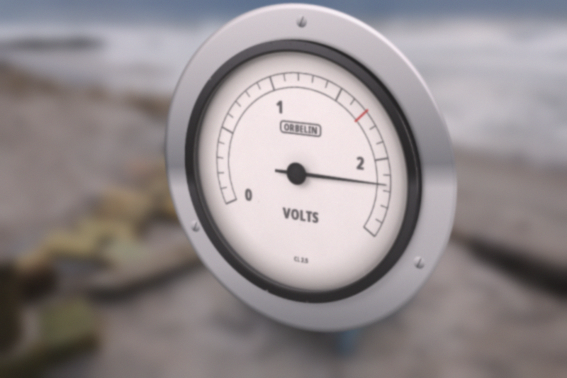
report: 2.15V
